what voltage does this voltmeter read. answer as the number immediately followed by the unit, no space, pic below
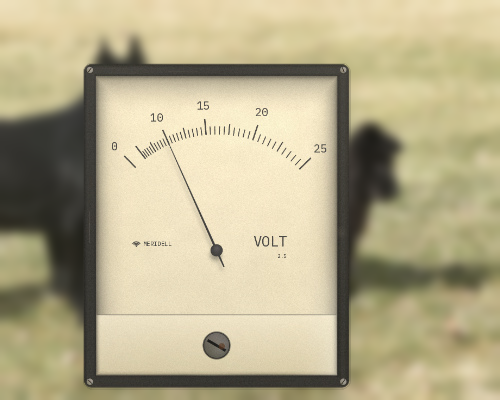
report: 10V
